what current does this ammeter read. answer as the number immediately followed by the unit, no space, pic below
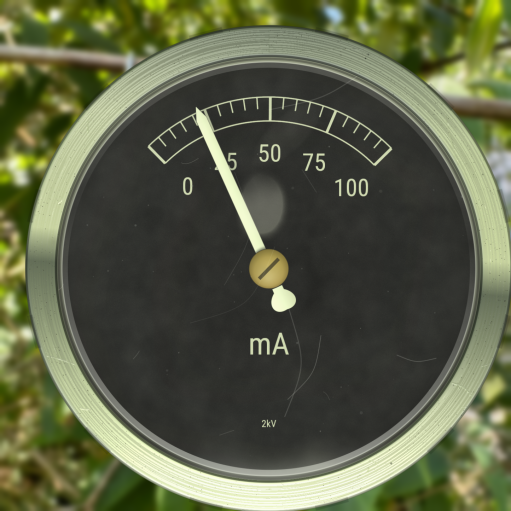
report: 22.5mA
